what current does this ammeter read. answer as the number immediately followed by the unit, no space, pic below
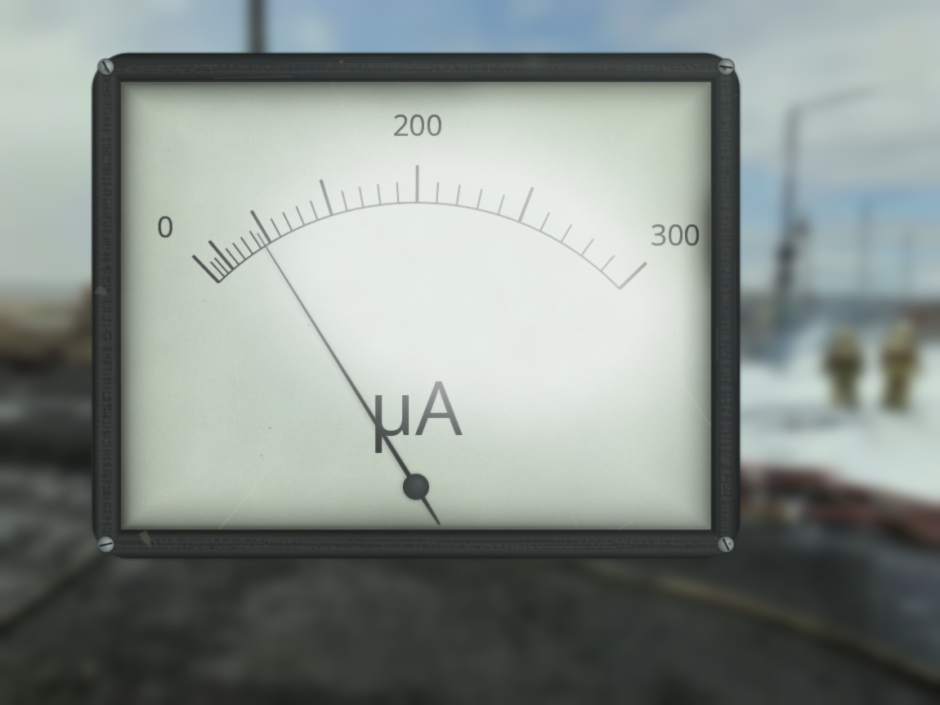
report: 95µA
